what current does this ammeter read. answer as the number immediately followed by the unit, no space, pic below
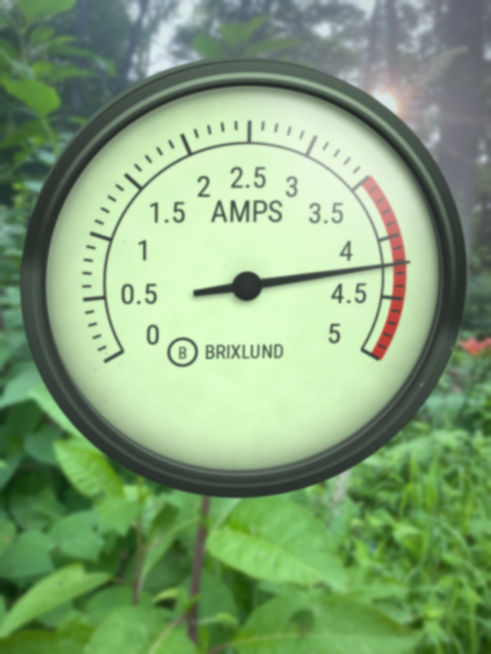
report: 4.2A
